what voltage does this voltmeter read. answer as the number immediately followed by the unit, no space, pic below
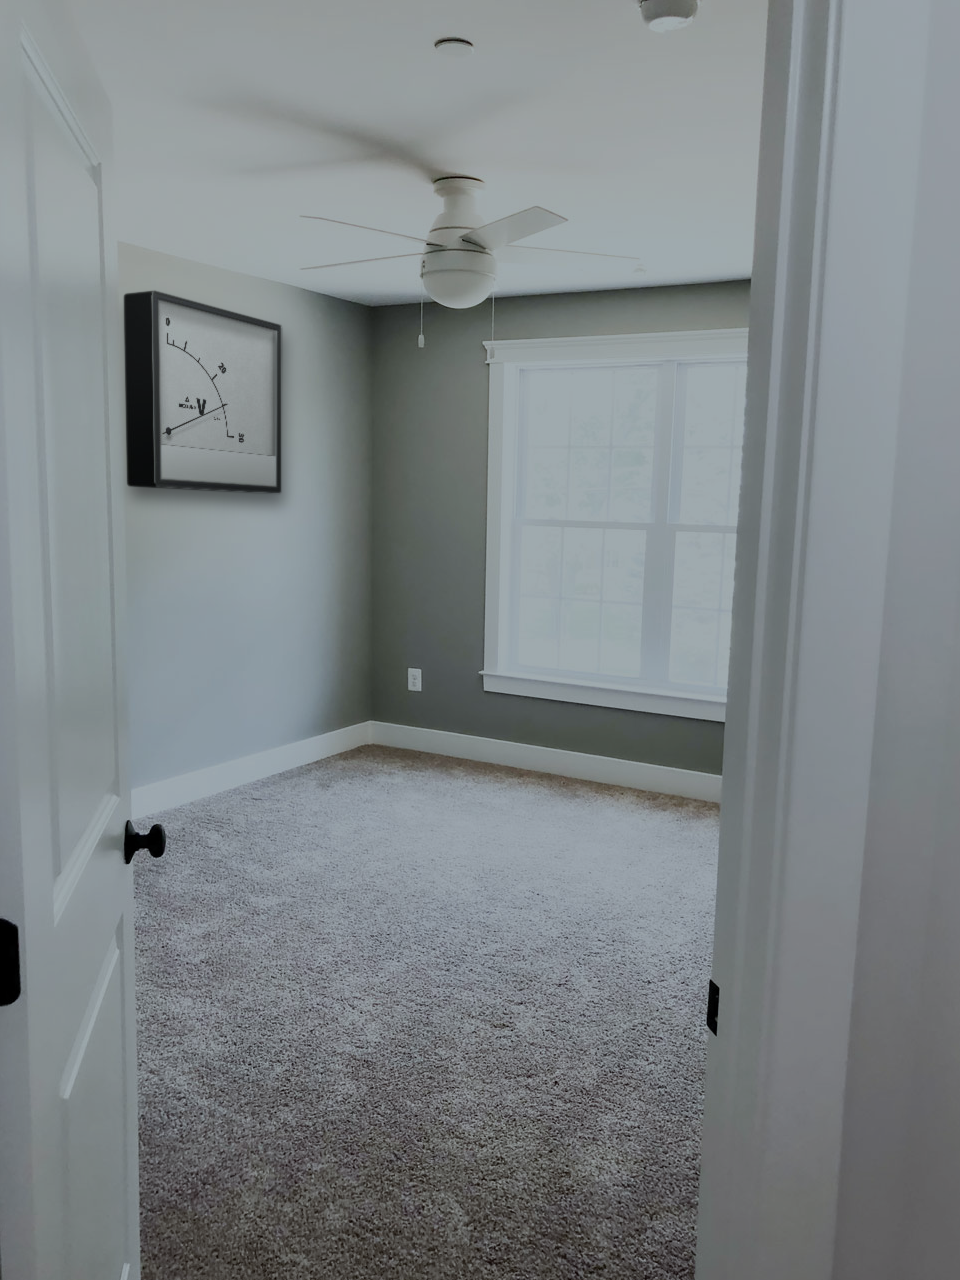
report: 25V
